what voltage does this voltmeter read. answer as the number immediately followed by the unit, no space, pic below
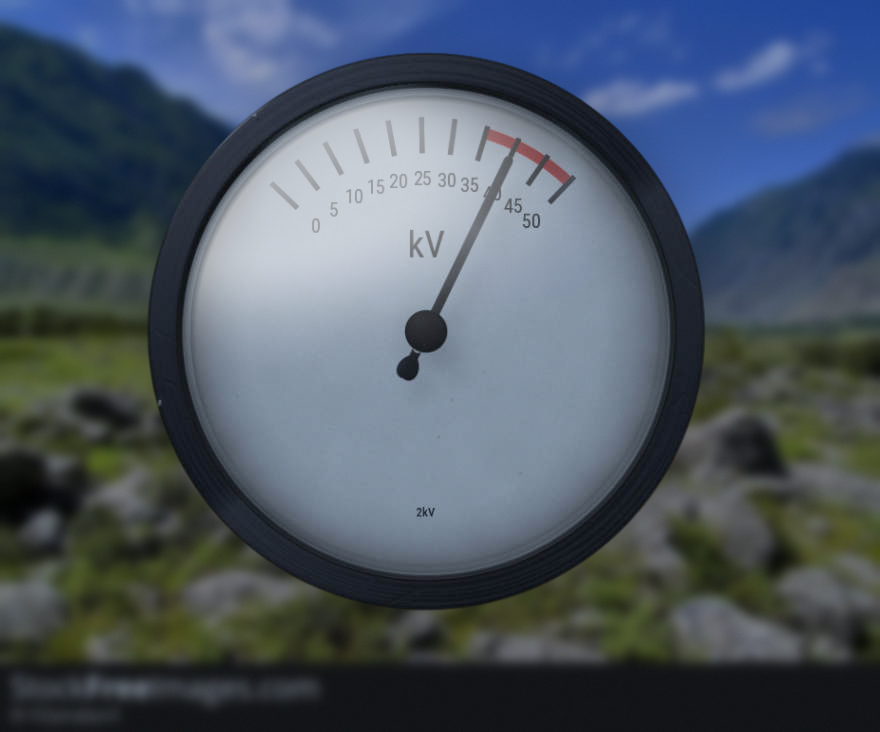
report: 40kV
